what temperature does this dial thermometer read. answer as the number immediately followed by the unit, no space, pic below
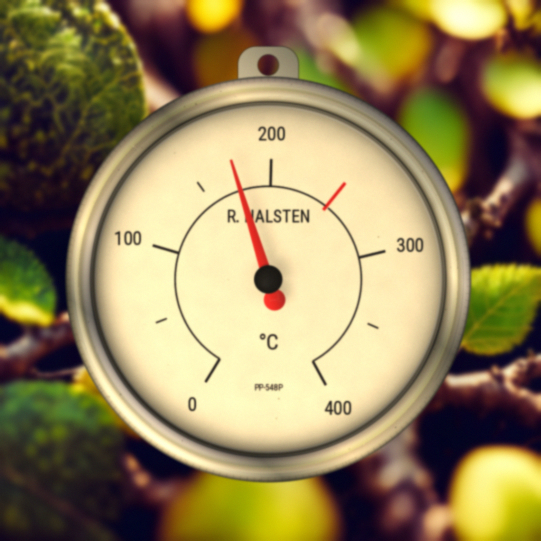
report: 175°C
